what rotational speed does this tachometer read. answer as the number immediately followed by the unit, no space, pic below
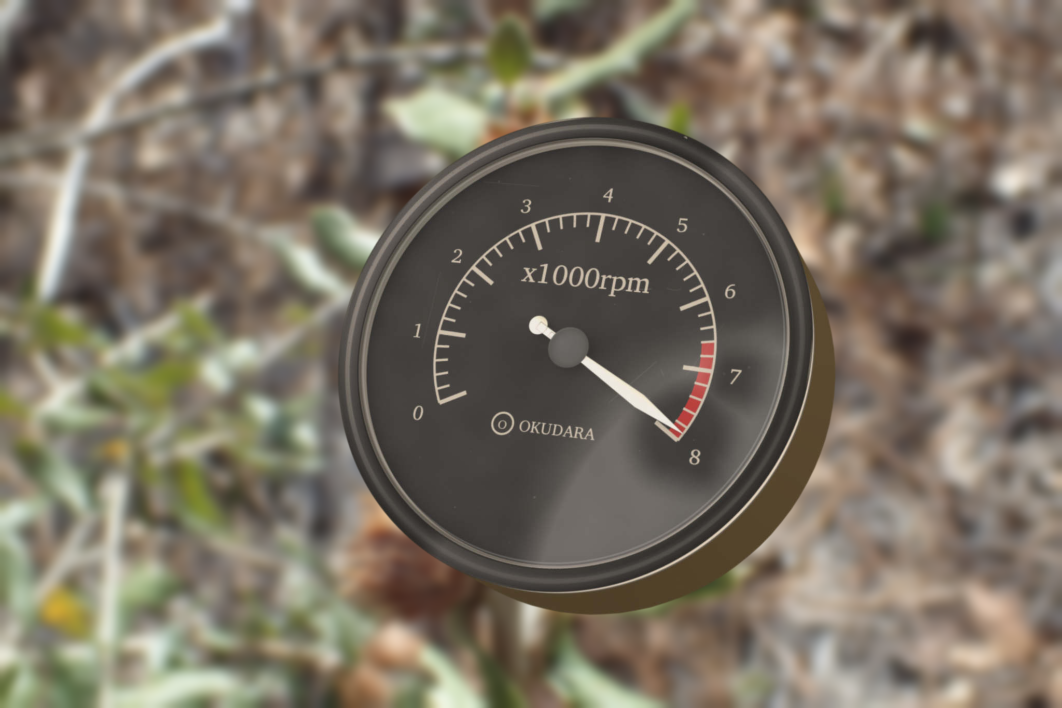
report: 7900rpm
